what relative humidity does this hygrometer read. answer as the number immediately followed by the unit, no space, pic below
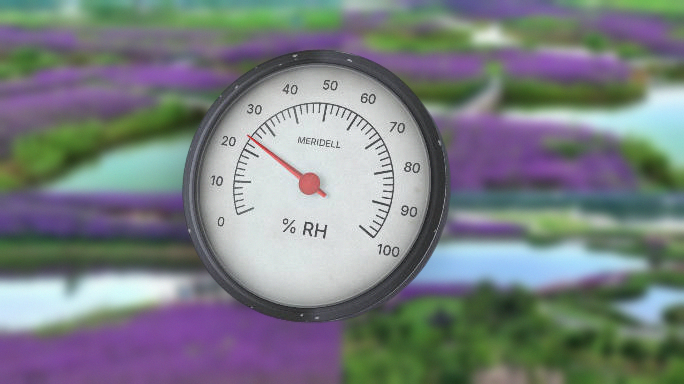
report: 24%
